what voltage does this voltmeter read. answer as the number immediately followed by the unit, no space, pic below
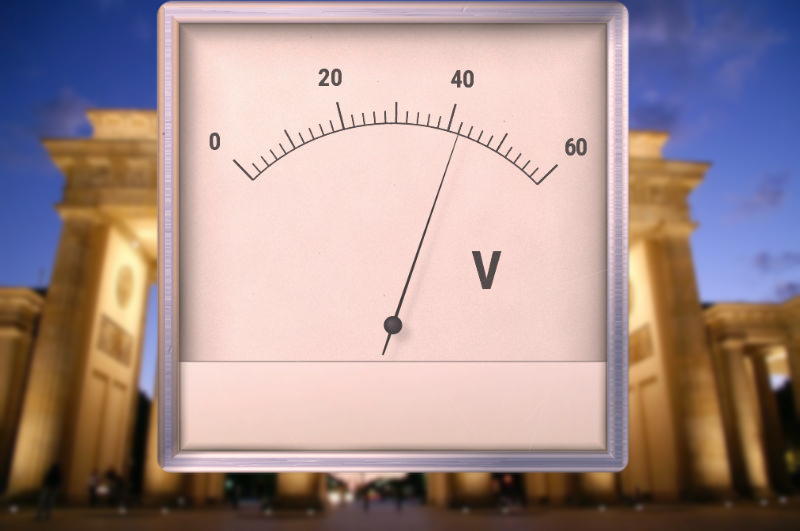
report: 42V
